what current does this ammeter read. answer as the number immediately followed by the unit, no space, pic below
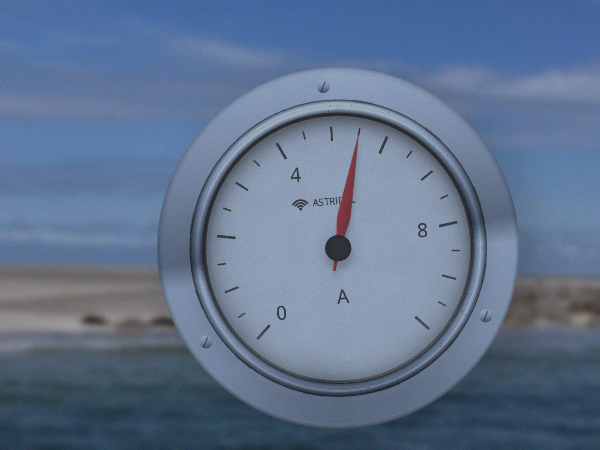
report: 5.5A
